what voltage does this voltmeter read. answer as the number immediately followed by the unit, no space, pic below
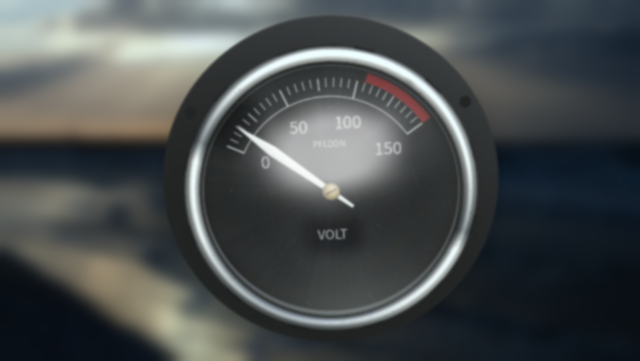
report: 15V
